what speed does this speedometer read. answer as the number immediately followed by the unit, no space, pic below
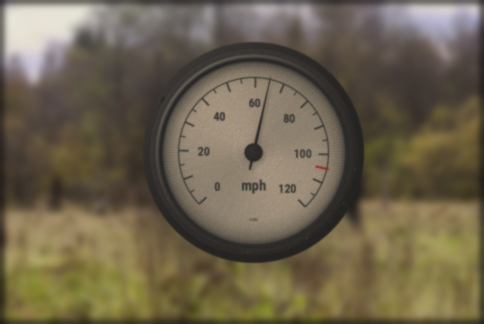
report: 65mph
